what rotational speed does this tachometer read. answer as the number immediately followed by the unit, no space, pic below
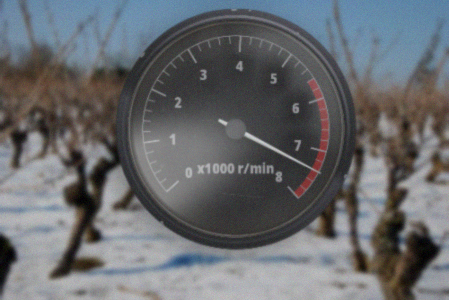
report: 7400rpm
